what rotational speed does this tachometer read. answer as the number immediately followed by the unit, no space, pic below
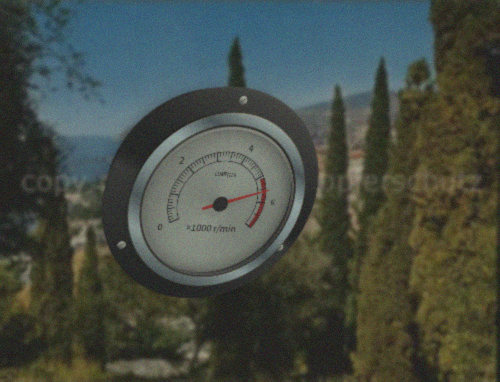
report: 5500rpm
